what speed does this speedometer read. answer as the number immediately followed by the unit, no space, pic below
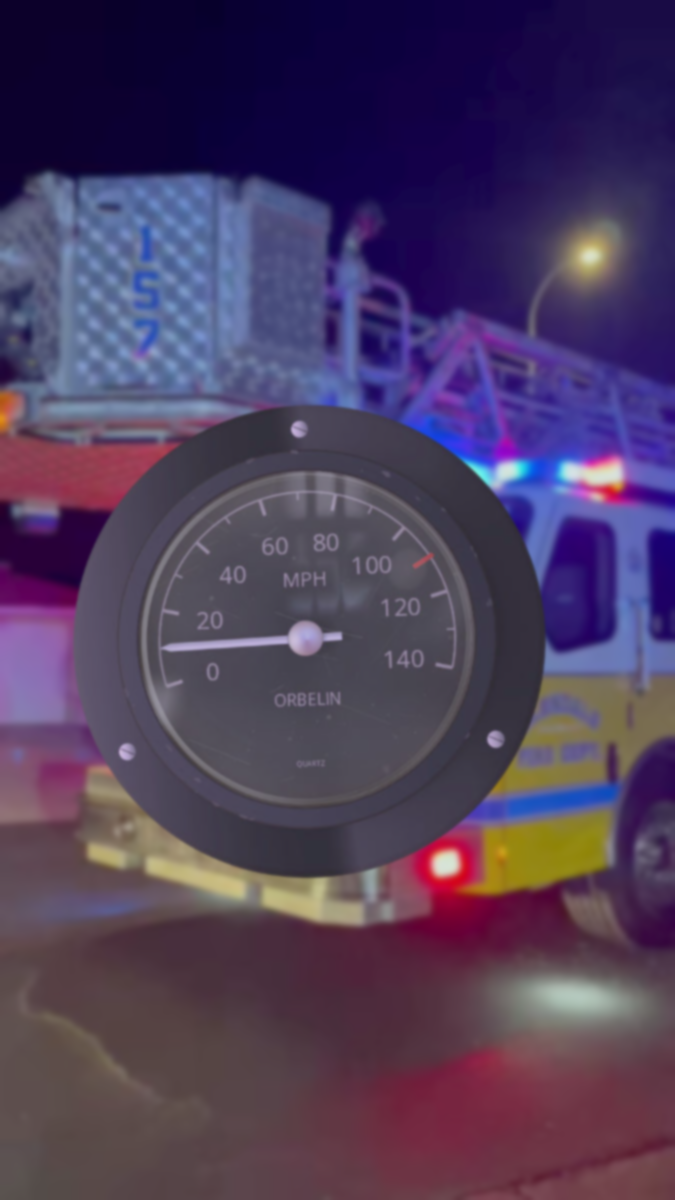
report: 10mph
